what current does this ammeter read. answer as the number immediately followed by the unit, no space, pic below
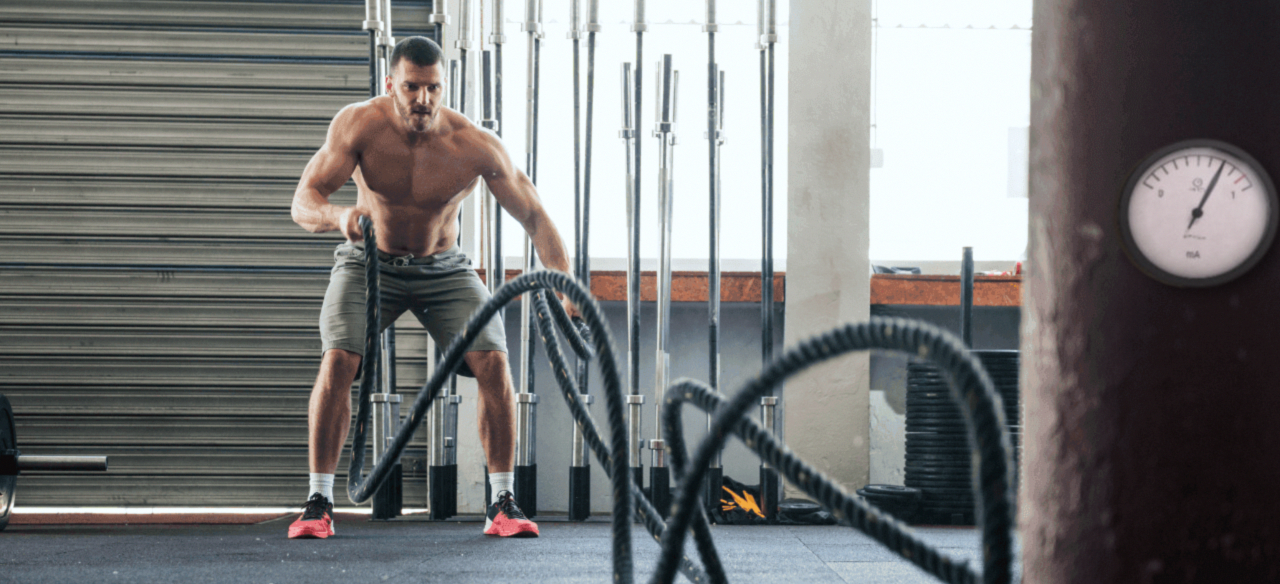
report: 0.7mA
